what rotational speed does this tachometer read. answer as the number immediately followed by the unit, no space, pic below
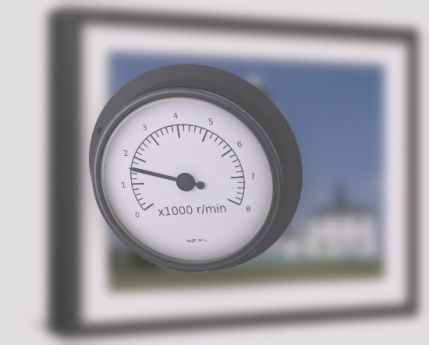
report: 1600rpm
